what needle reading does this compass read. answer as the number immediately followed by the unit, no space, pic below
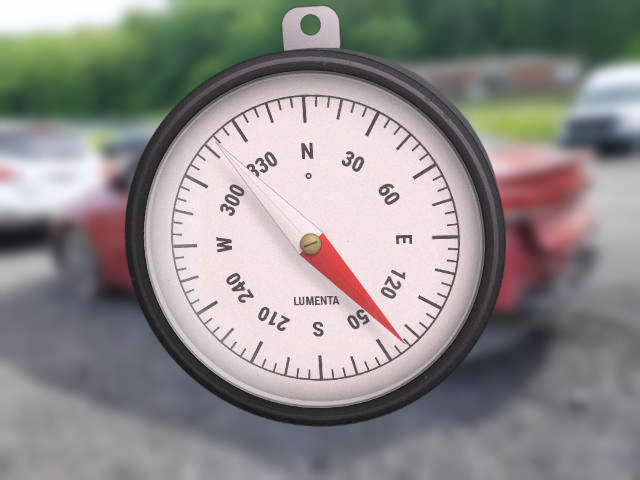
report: 140°
